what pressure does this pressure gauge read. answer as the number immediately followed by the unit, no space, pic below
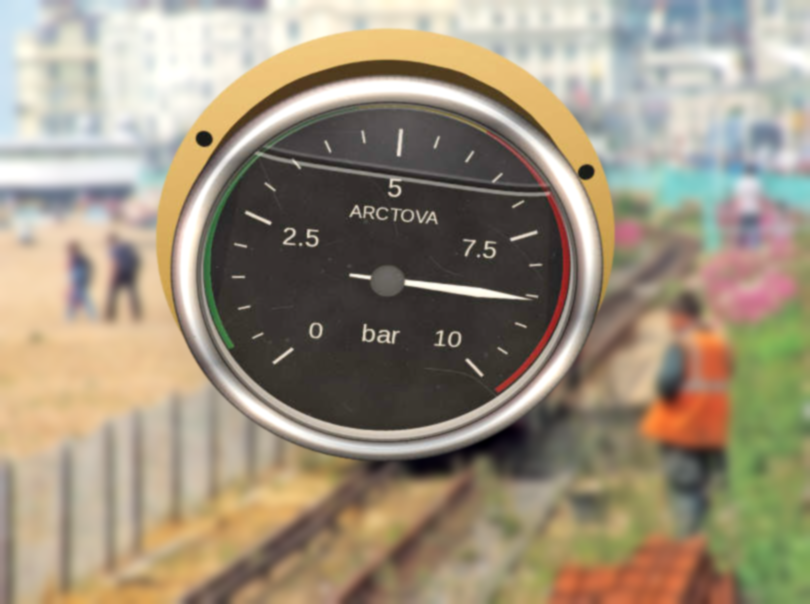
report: 8.5bar
